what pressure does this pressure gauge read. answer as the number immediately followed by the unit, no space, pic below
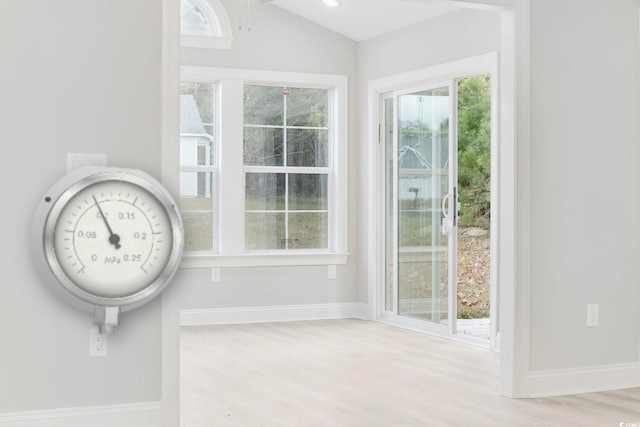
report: 0.1MPa
